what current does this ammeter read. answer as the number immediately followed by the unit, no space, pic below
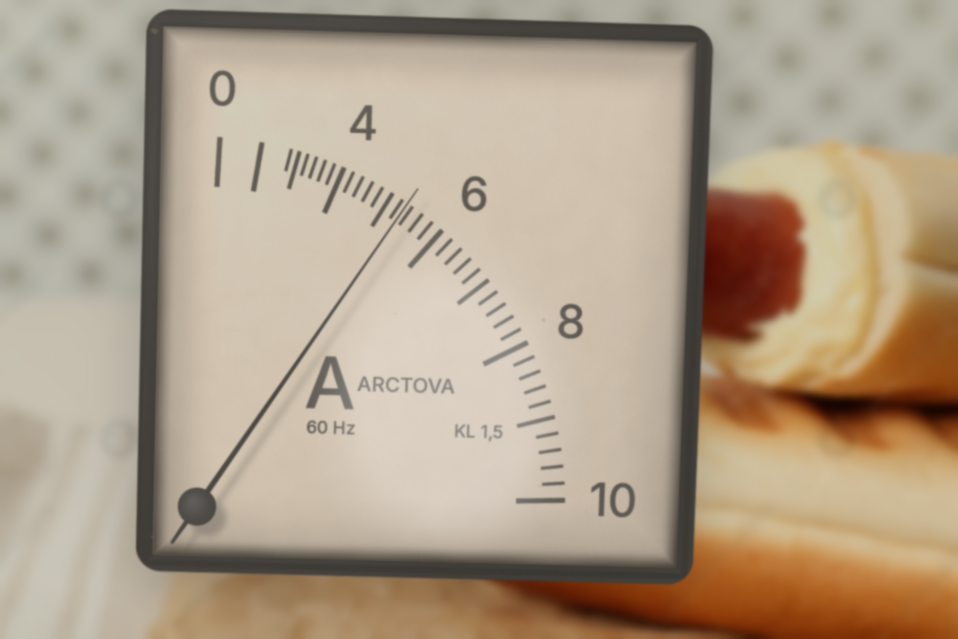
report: 5.3A
